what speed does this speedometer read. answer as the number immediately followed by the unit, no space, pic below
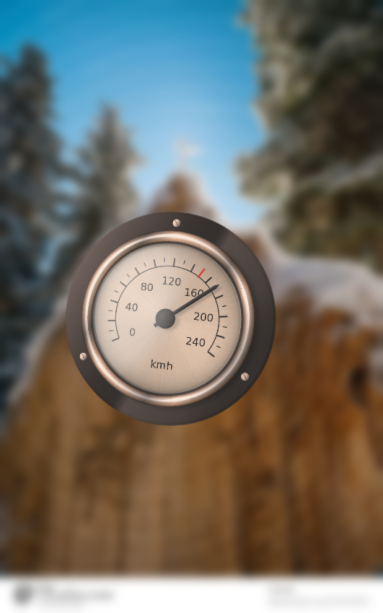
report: 170km/h
